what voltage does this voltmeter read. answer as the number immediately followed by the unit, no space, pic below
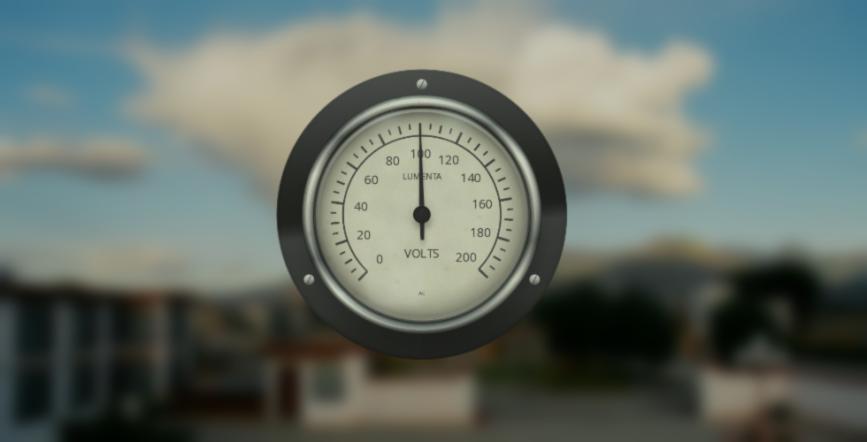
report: 100V
